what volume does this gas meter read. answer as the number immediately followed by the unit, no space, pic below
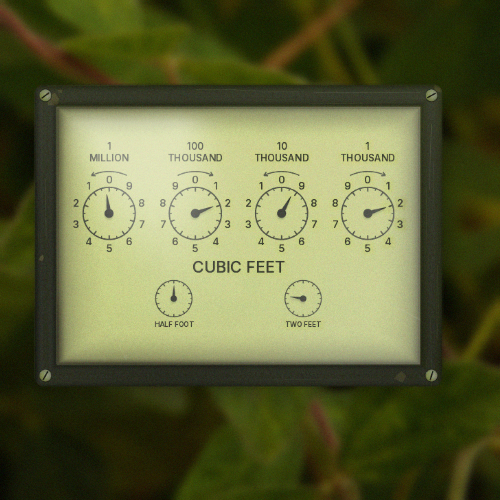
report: 19200ft³
